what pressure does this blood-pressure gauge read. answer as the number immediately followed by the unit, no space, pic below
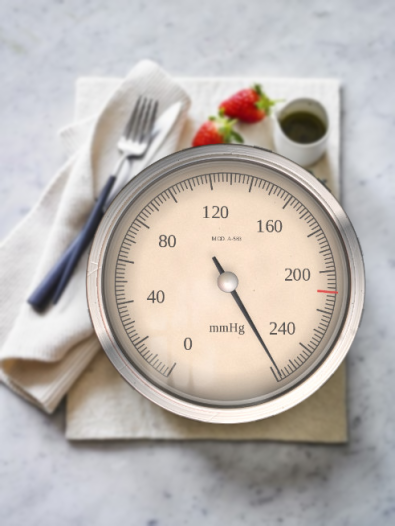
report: 258mmHg
